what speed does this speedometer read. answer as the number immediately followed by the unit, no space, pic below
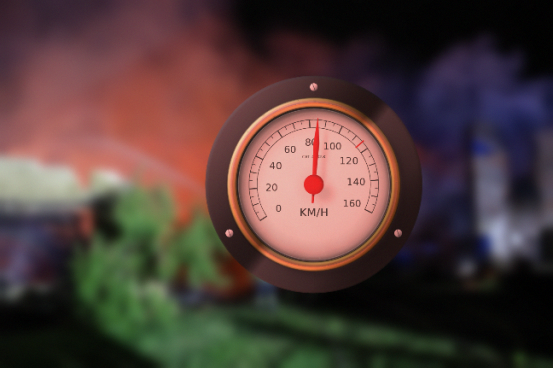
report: 85km/h
